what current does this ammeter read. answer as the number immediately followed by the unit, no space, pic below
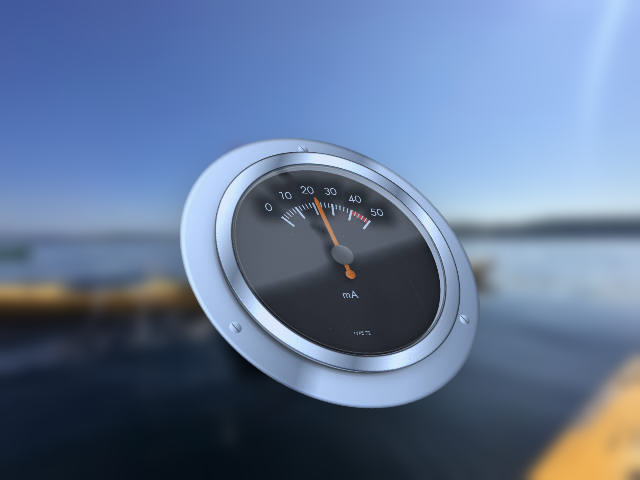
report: 20mA
